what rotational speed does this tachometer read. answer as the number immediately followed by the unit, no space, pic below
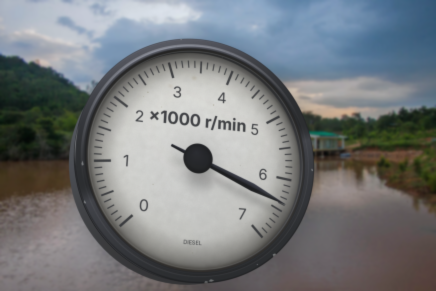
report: 6400rpm
